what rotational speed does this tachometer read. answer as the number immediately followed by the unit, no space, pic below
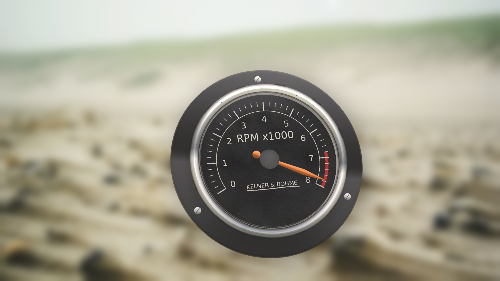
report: 7800rpm
